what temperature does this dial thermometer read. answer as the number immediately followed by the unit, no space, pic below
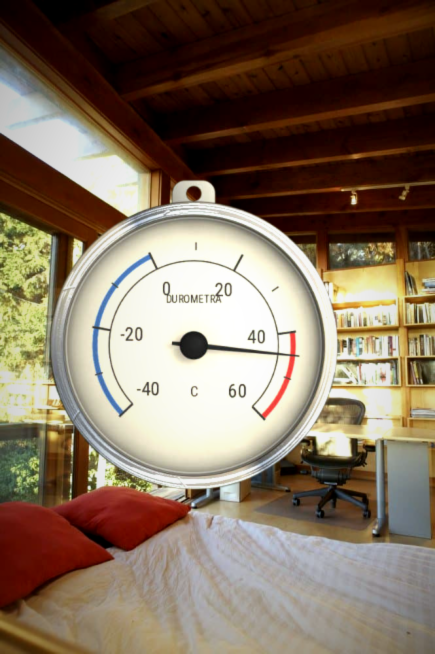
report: 45°C
